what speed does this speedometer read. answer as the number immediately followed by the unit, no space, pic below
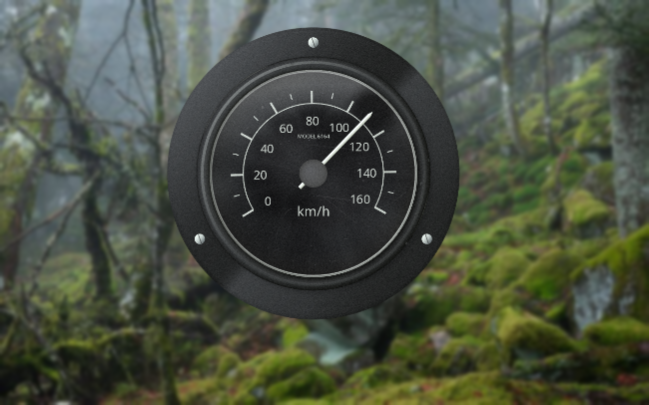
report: 110km/h
